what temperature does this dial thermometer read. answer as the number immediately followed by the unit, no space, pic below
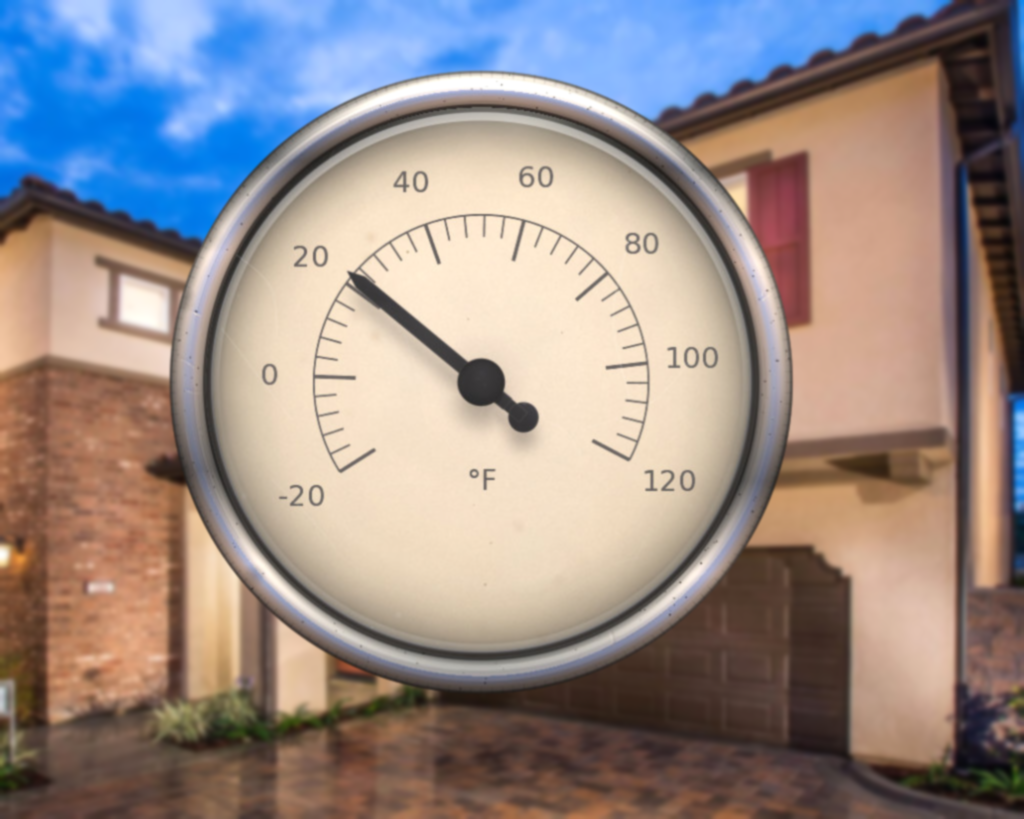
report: 22°F
